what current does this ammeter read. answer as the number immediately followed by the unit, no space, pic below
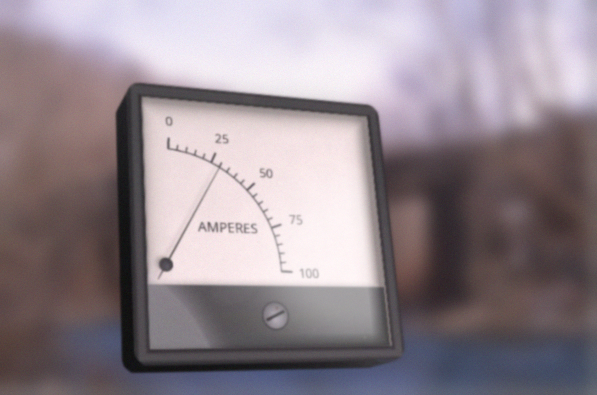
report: 30A
